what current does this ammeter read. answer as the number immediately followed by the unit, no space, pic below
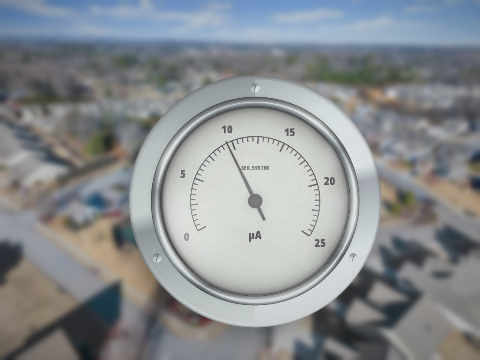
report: 9.5µA
